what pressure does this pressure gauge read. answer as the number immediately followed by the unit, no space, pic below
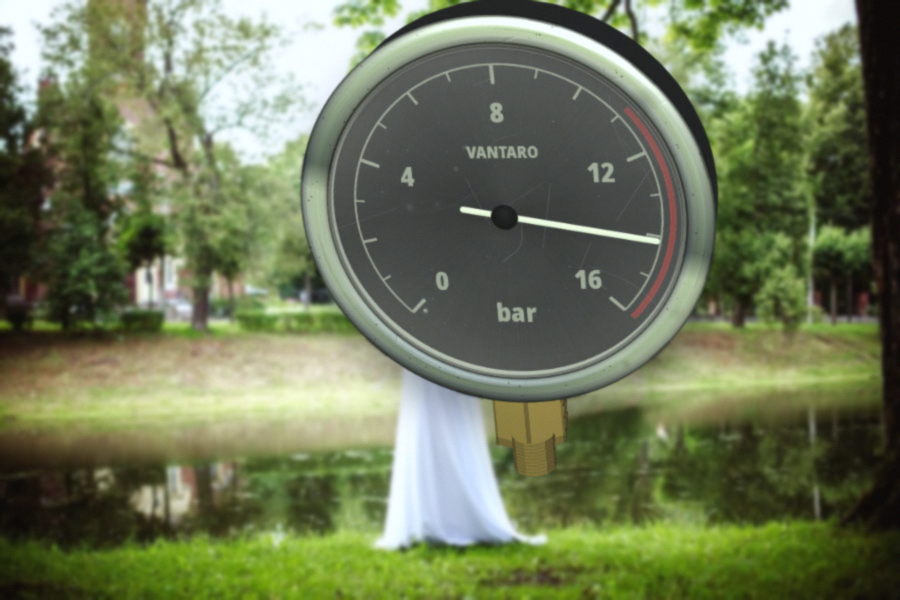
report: 14bar
